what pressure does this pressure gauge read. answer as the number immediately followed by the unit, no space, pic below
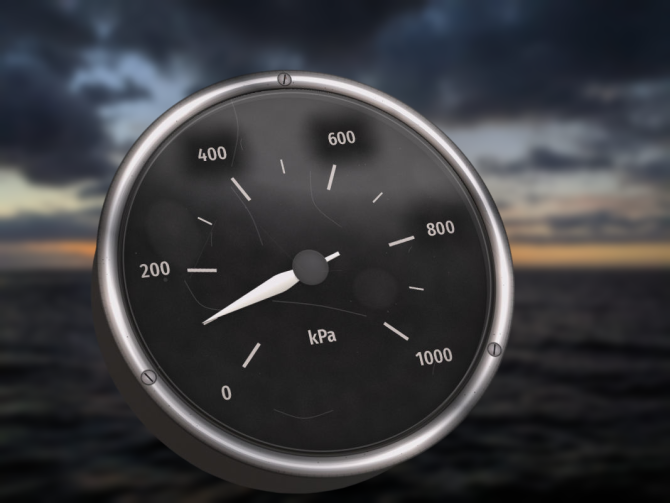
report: 100kPa
